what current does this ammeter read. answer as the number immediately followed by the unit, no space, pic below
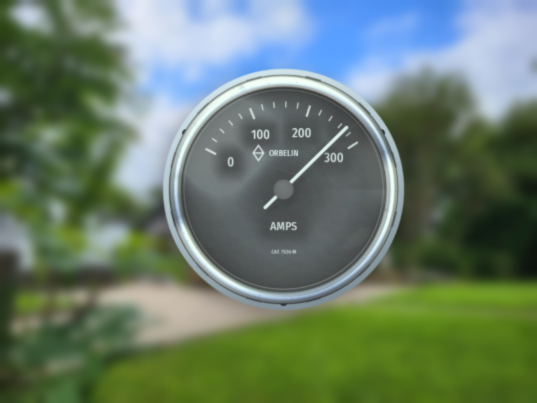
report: 270A
